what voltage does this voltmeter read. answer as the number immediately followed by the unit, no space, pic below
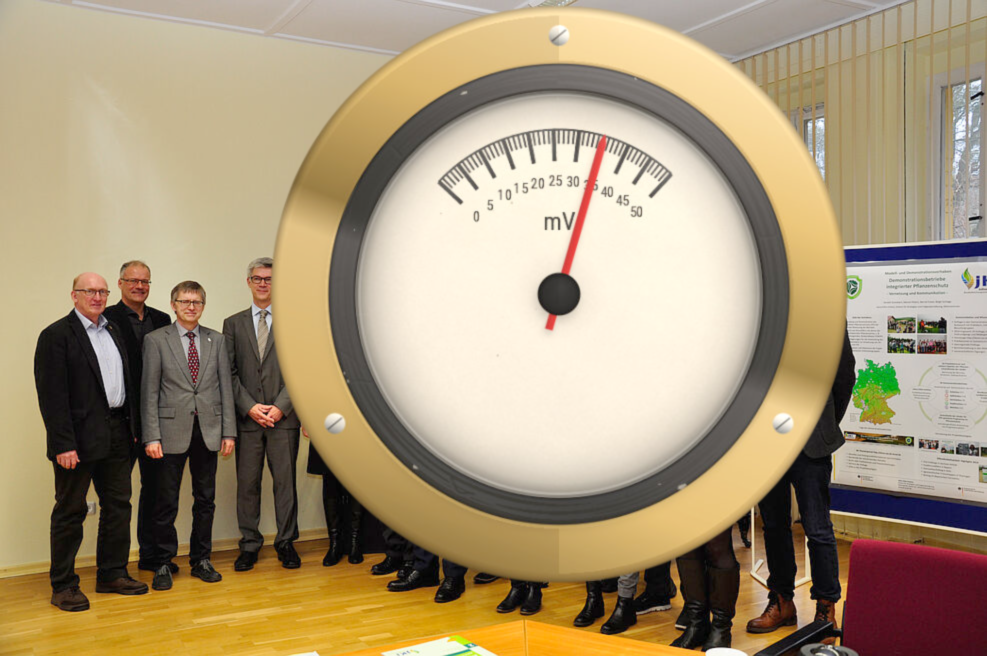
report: 35mV
